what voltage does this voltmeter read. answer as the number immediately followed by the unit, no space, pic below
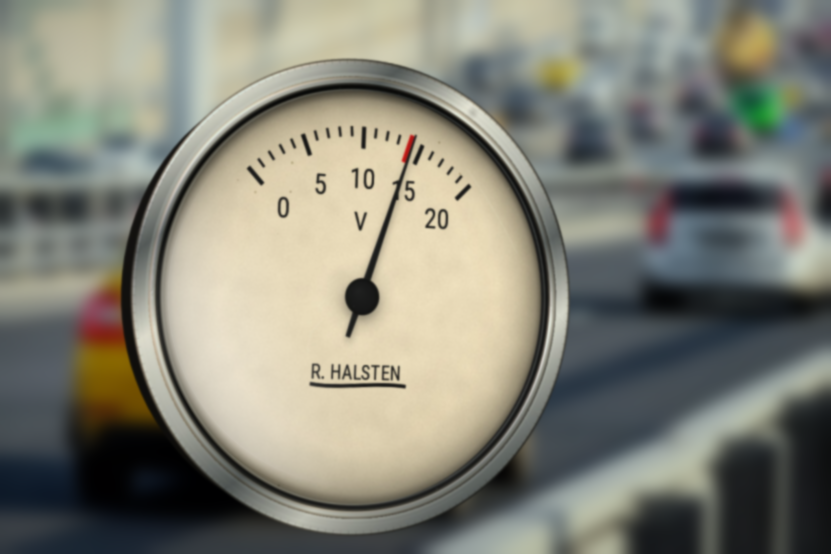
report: 14V
